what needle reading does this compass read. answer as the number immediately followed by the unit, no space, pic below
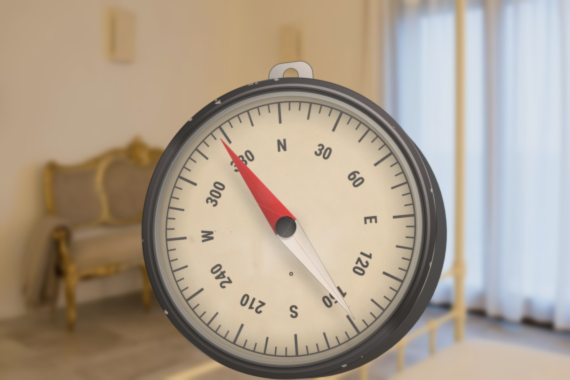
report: 327.5°
